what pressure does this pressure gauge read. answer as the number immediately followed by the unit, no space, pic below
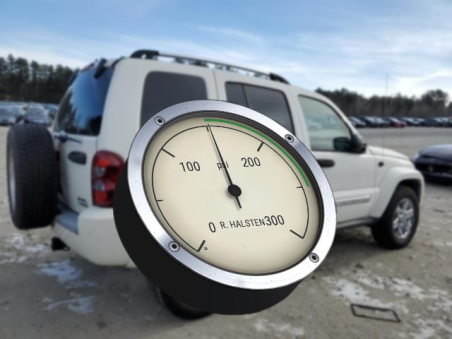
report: 150psi
